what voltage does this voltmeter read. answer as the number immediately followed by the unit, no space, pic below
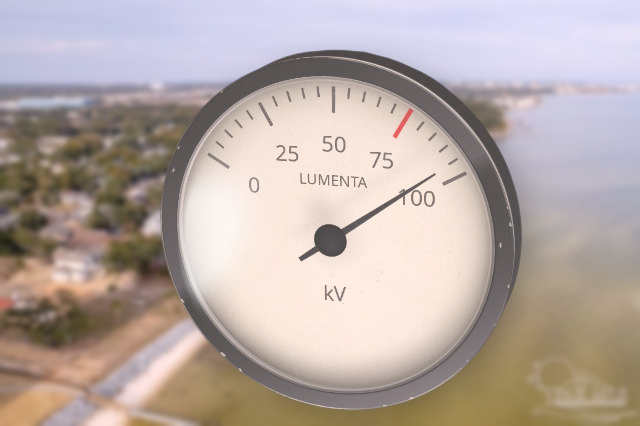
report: 95kV
